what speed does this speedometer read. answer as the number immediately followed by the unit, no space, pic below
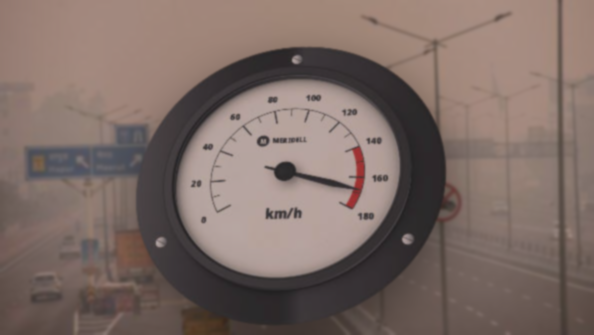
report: 170km/h
